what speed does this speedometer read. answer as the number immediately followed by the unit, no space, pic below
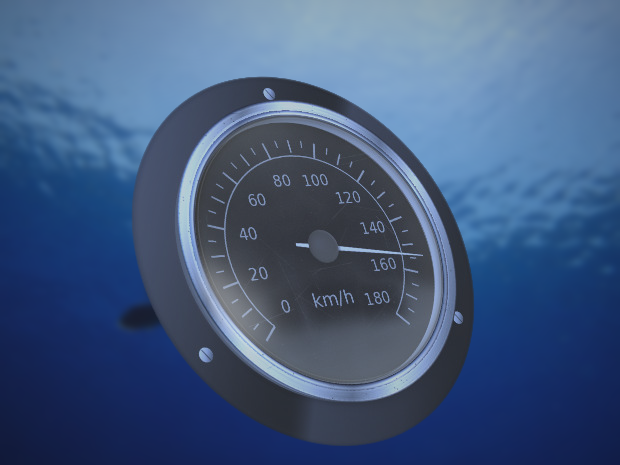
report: 155km/h
